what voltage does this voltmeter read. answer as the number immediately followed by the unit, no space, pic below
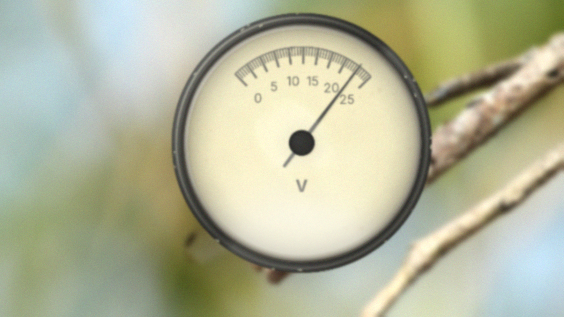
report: 22.5V
